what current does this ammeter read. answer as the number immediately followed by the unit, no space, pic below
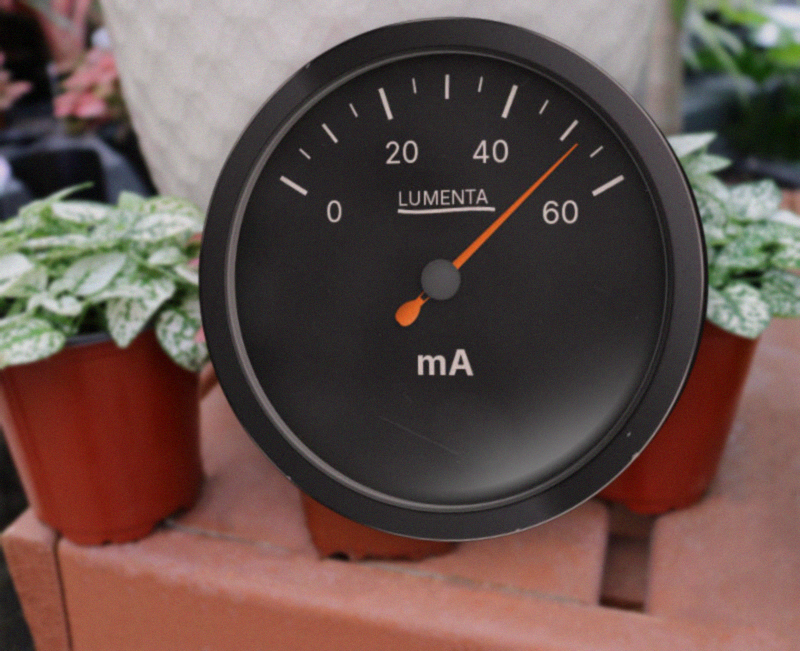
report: 52.5mA
